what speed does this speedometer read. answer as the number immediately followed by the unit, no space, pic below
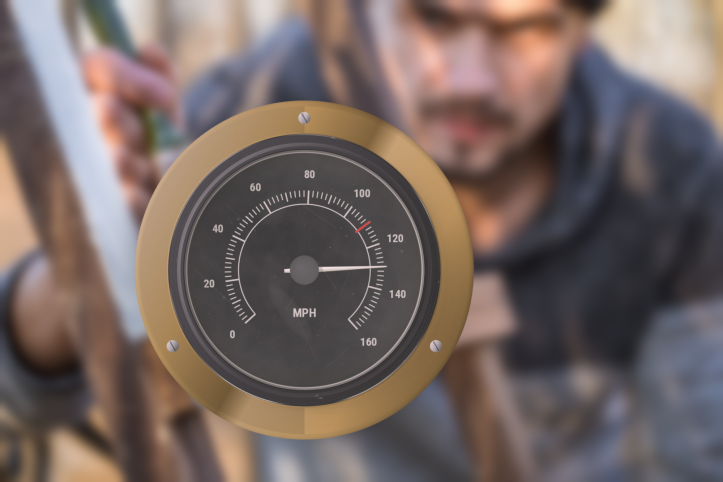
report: 130mph
